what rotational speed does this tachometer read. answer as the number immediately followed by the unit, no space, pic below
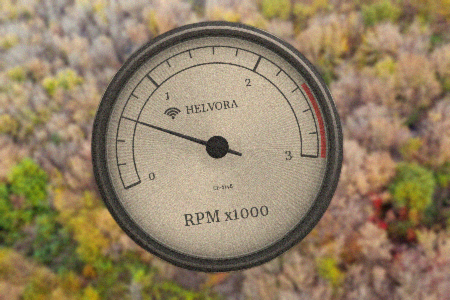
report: 600rpm
